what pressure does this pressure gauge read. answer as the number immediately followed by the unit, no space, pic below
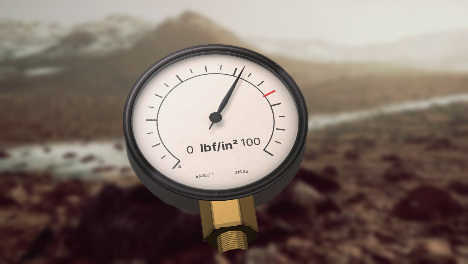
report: 62.5psi
